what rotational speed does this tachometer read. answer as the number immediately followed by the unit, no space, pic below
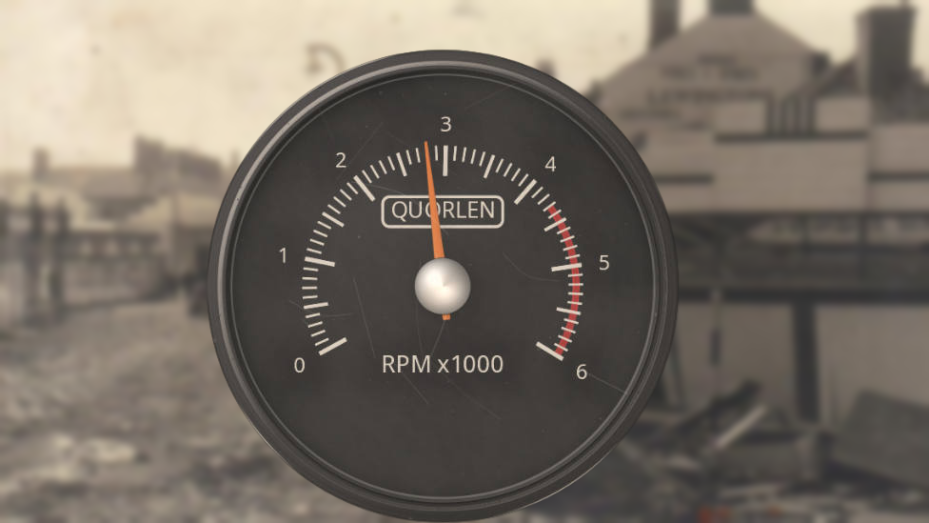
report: 2800rpm
